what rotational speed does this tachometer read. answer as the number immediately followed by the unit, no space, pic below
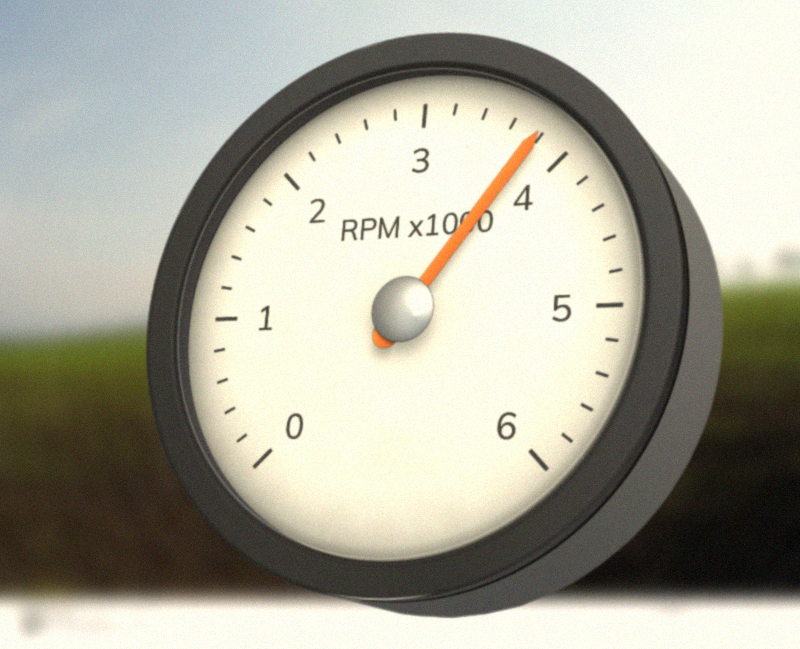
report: 3800rpm
